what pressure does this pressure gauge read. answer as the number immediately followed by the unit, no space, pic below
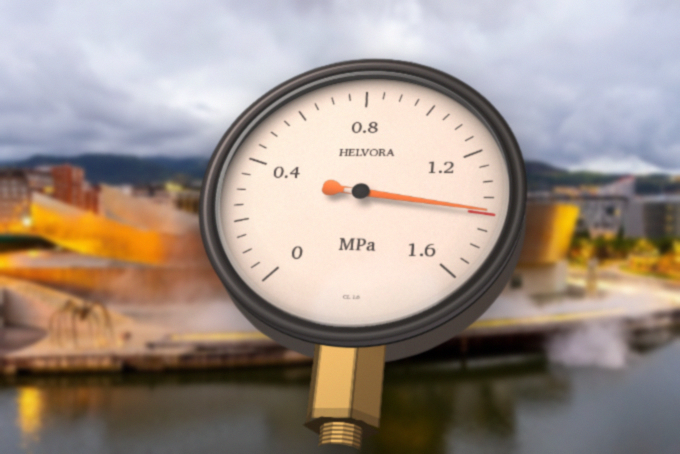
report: 1.4MPa
